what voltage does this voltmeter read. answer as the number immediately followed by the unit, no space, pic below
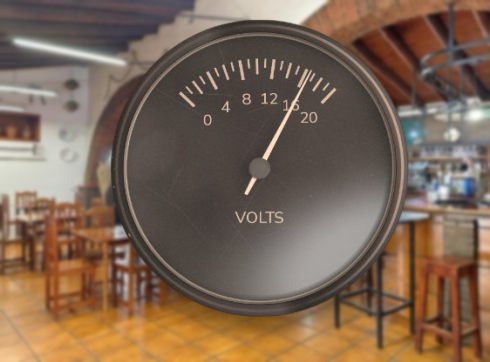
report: 16.5V
